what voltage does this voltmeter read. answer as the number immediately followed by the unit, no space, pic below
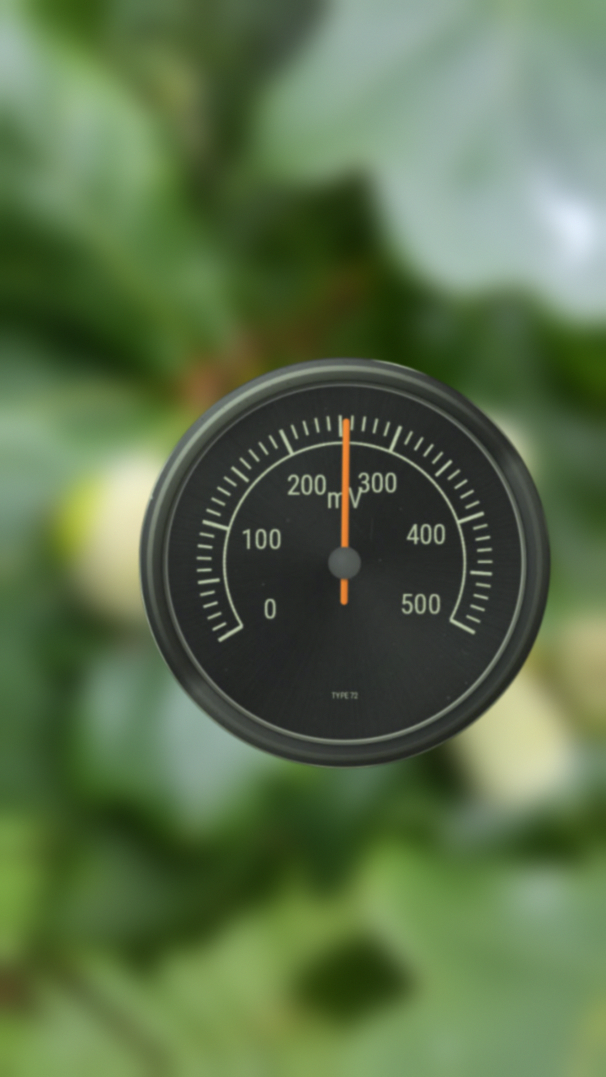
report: 255mV
